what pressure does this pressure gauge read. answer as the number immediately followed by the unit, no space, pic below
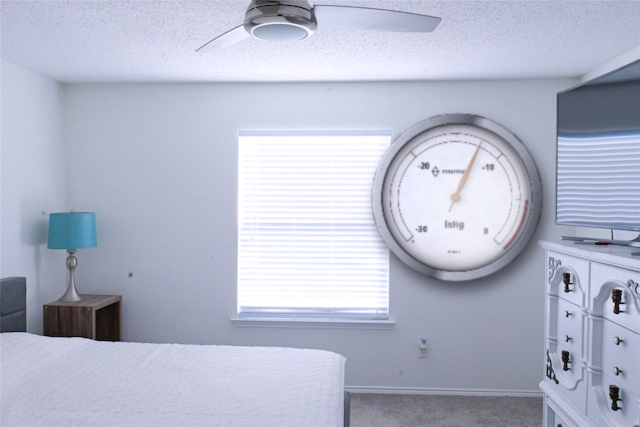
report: -12.5inHg
